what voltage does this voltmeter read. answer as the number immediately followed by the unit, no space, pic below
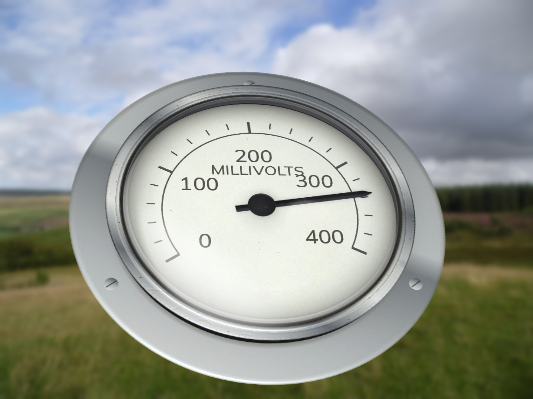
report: 340mV
